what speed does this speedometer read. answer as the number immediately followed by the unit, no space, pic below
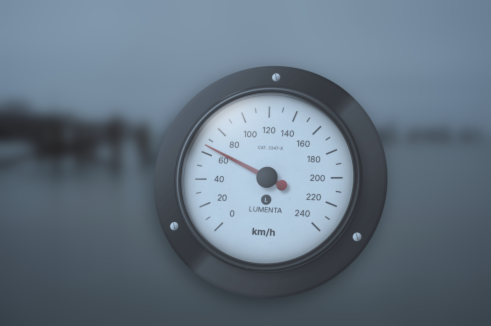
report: 65km/h
